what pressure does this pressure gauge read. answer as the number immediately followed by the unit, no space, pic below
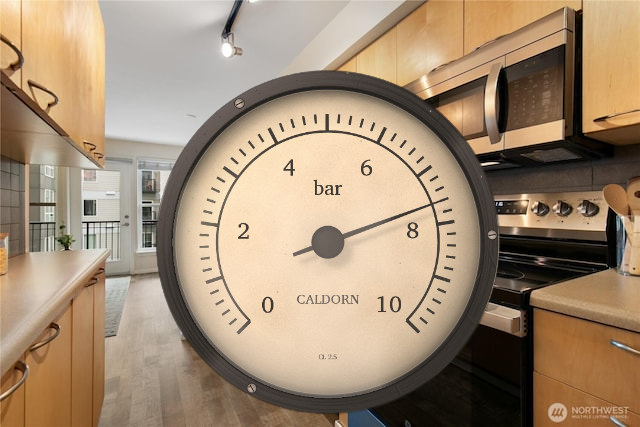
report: 7.6bar
